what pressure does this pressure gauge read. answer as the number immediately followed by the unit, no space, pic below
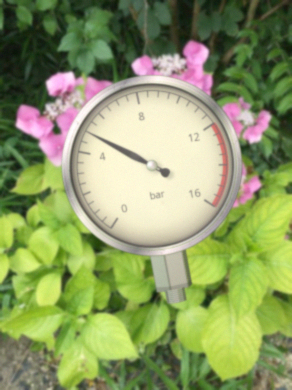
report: 5bar
